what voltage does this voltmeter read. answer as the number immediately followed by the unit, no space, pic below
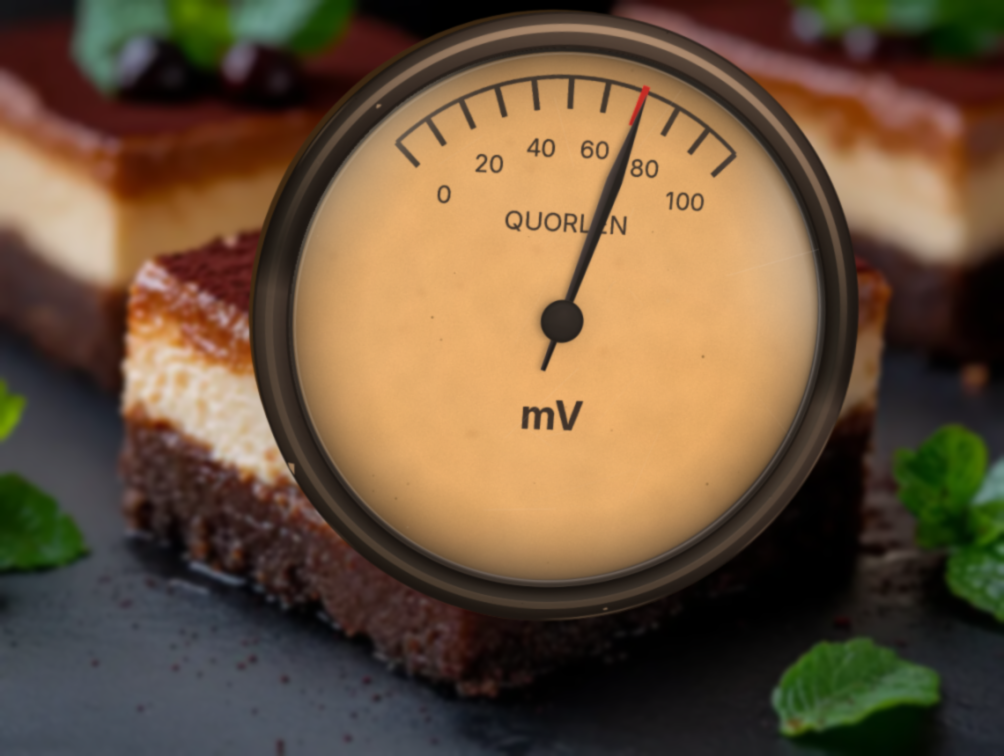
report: 70mV
